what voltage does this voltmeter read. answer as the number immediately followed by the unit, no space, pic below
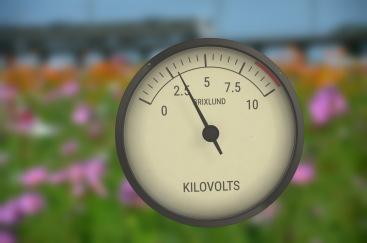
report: 3kV
